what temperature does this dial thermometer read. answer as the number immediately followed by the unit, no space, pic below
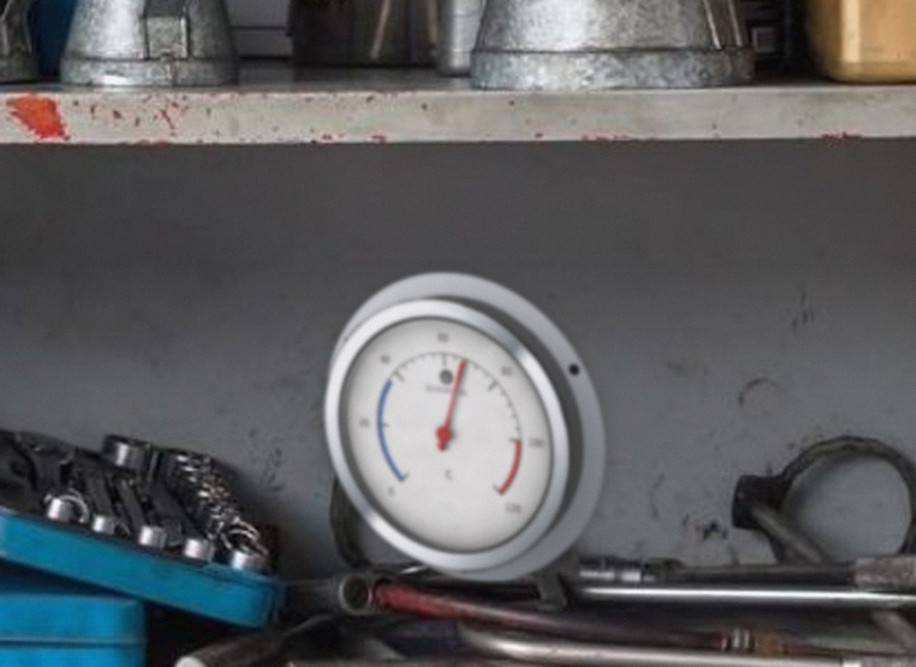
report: 68°C
